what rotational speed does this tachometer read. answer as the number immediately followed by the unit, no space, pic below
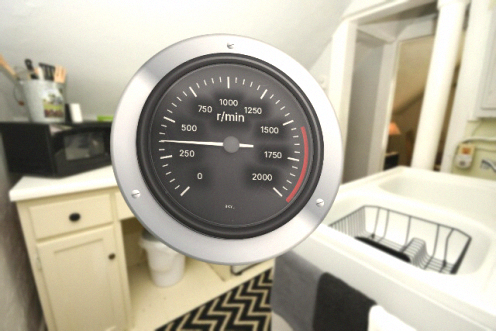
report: 350rpm
